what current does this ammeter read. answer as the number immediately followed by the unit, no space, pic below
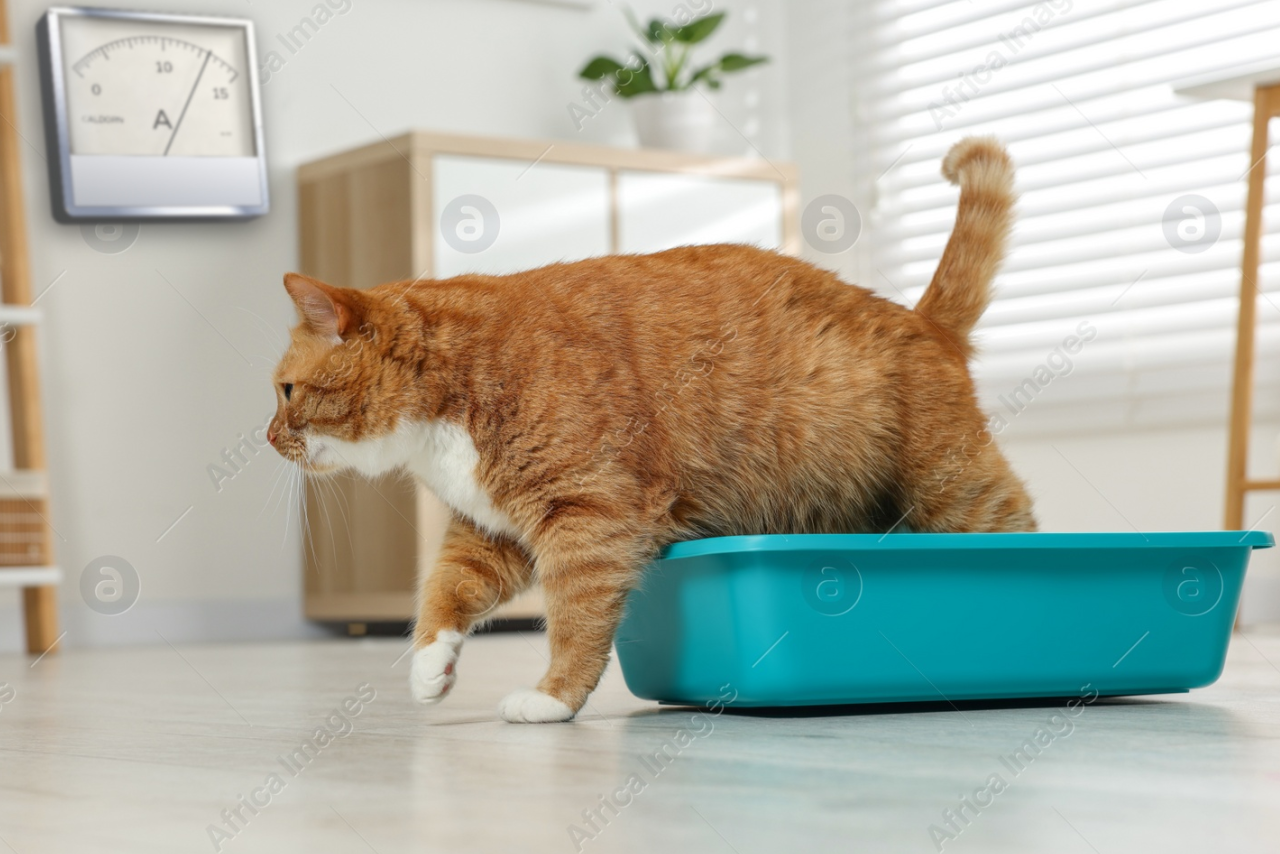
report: 13A
